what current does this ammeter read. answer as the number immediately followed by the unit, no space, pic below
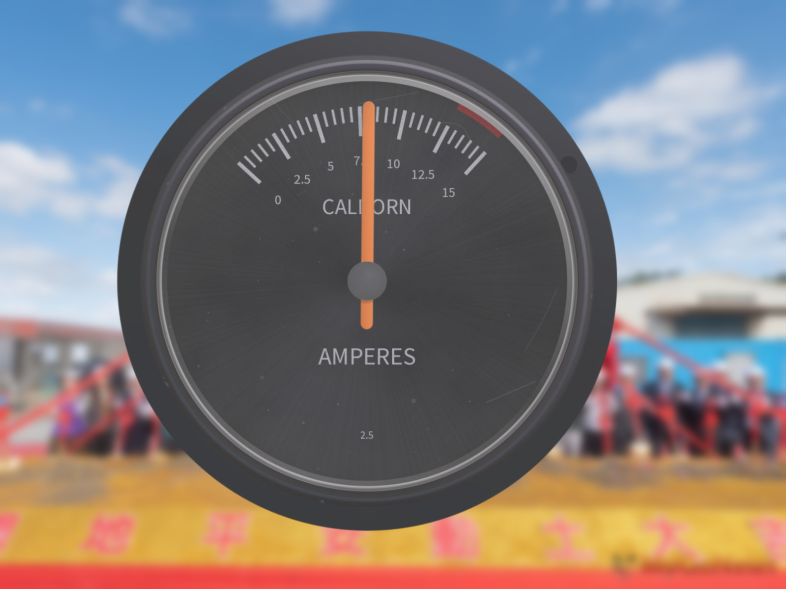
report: 8A
